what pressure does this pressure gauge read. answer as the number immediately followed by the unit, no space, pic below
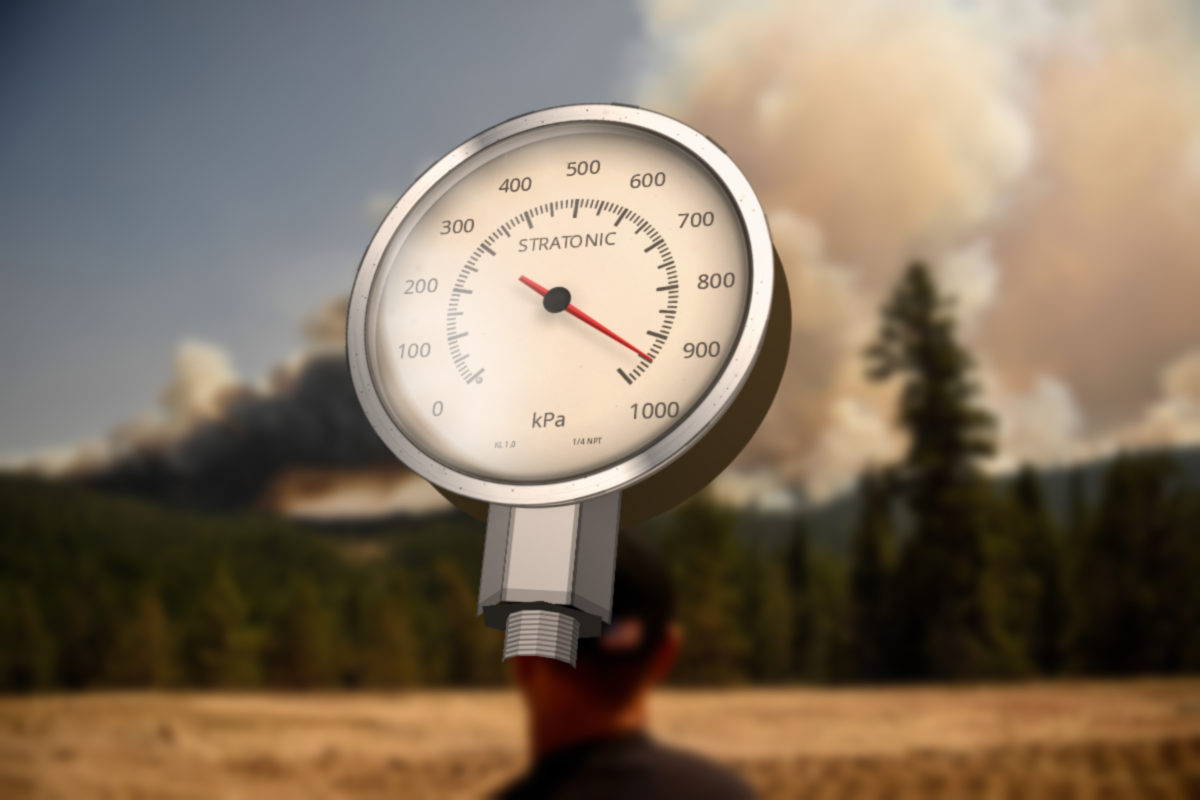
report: 950kPa
